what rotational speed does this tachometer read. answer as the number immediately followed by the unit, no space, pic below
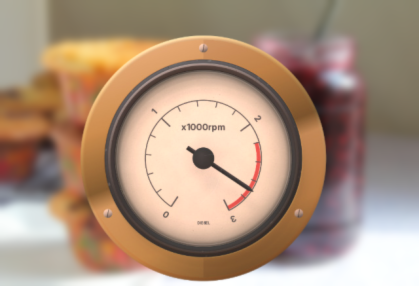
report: 2700rpm
